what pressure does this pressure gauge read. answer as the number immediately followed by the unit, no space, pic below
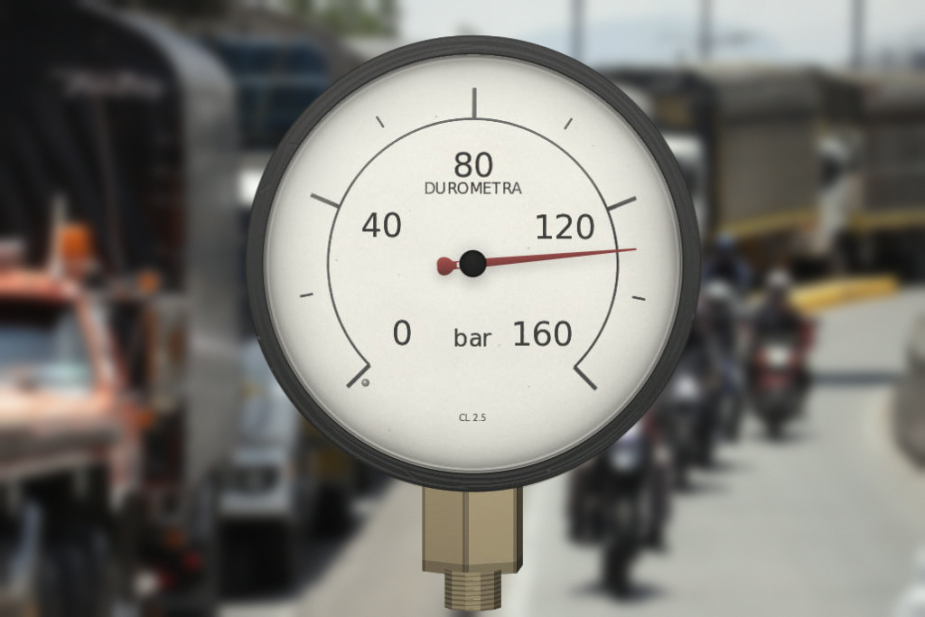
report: 130bar
